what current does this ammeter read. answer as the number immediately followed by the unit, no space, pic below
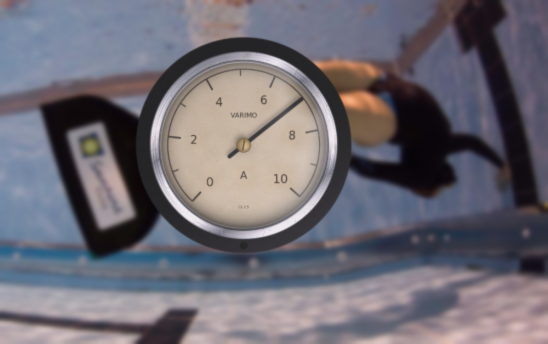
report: 7A
